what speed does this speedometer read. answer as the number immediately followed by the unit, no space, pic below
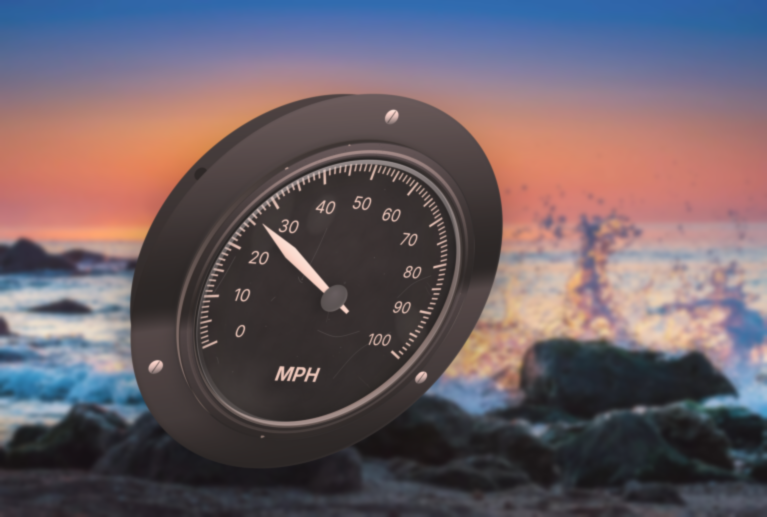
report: 26mph
